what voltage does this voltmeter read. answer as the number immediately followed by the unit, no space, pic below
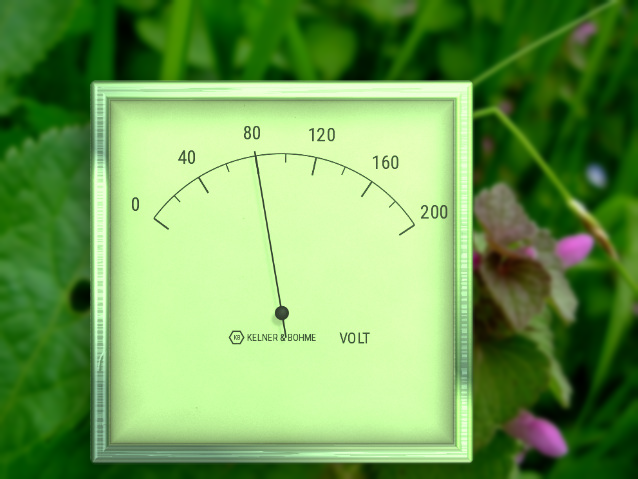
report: 80V
